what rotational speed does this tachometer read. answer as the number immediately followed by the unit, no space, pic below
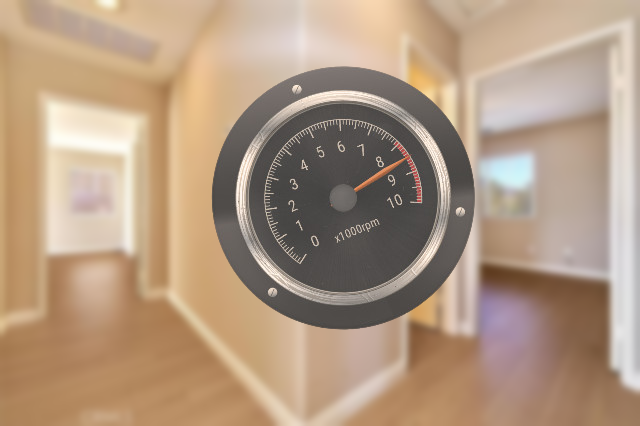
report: 8500rpm
